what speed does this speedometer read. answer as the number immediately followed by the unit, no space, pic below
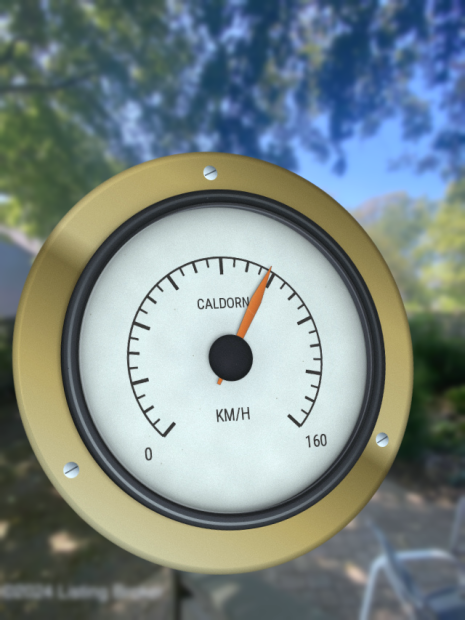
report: 97.5km/h
